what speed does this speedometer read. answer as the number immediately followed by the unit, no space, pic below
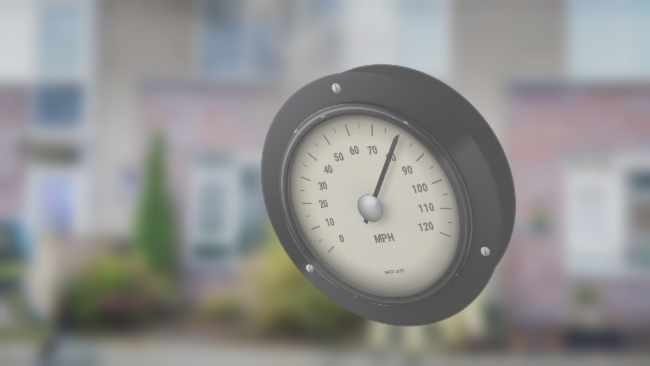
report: 80mph
